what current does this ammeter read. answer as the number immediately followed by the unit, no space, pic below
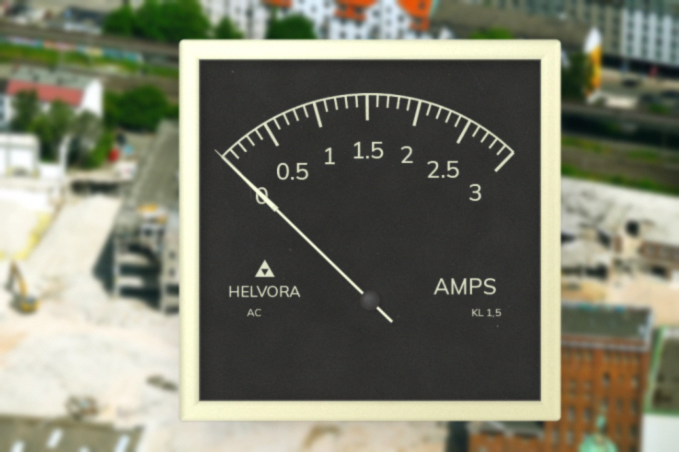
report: 0A
